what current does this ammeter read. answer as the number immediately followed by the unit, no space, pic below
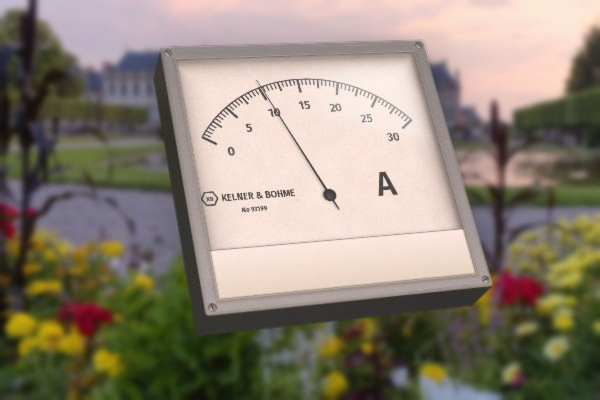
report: 10A
